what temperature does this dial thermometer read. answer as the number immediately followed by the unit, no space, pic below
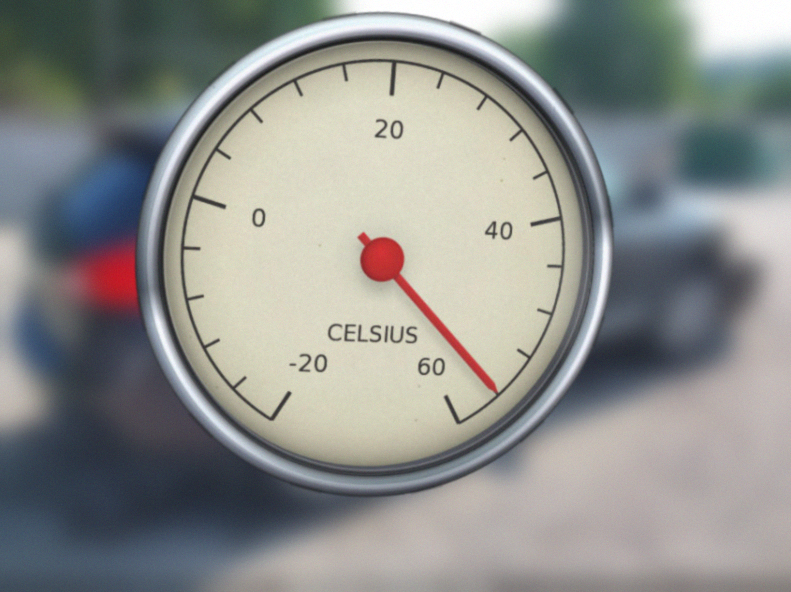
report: 56°C
